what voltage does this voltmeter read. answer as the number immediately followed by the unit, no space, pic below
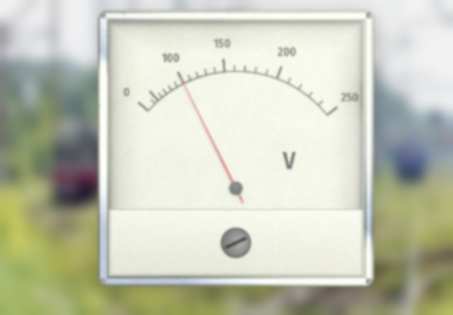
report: 100V
